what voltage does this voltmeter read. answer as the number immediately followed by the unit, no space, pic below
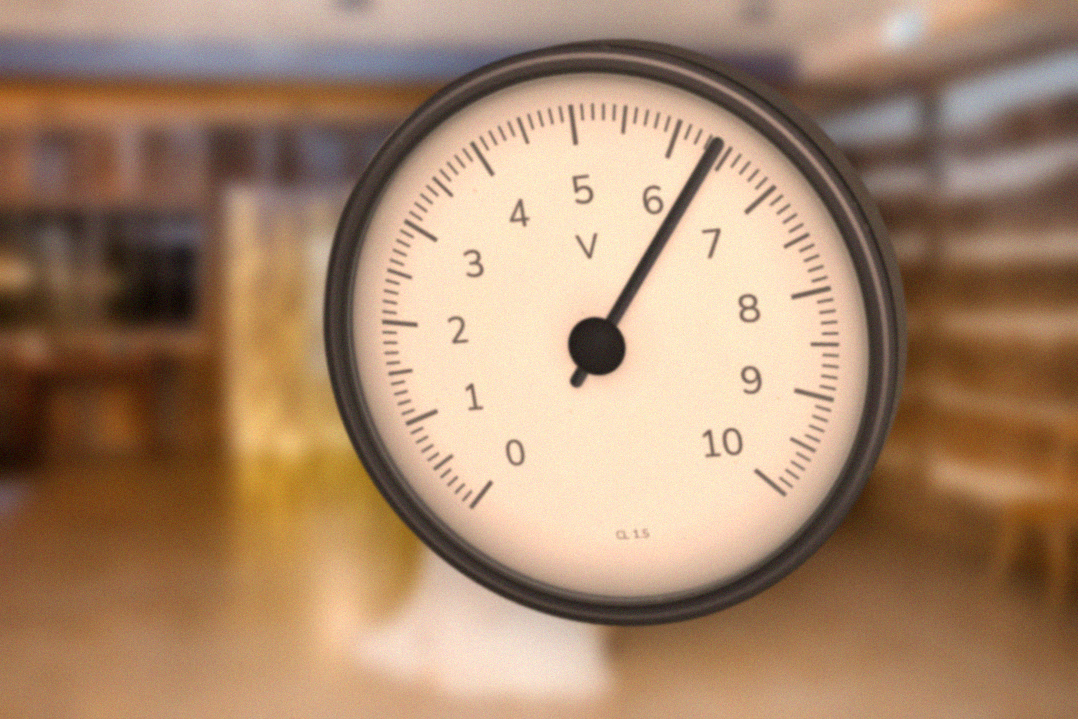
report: 6.4V
